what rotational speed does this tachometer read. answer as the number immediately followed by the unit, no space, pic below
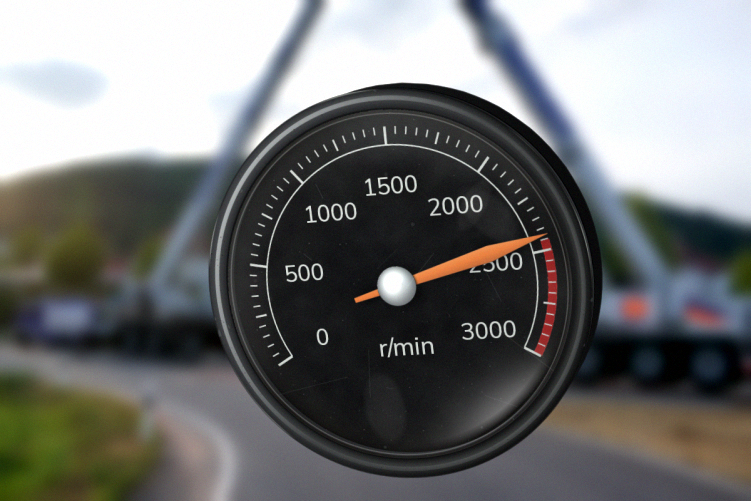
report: 2425rpm
